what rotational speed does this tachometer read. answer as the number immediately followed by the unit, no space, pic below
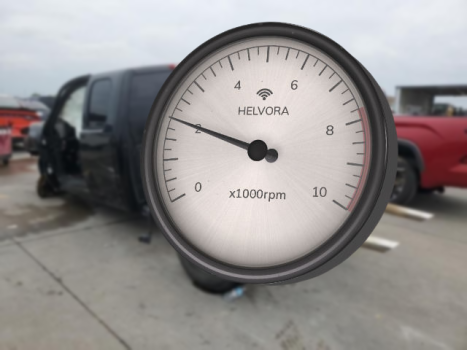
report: 2000rpm
